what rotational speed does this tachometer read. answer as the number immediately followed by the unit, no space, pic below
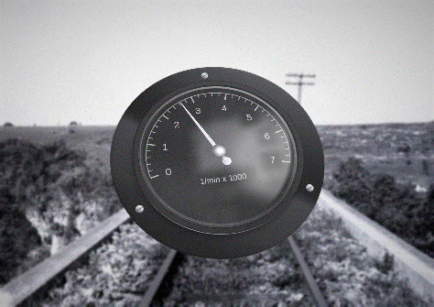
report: 2600rpm
